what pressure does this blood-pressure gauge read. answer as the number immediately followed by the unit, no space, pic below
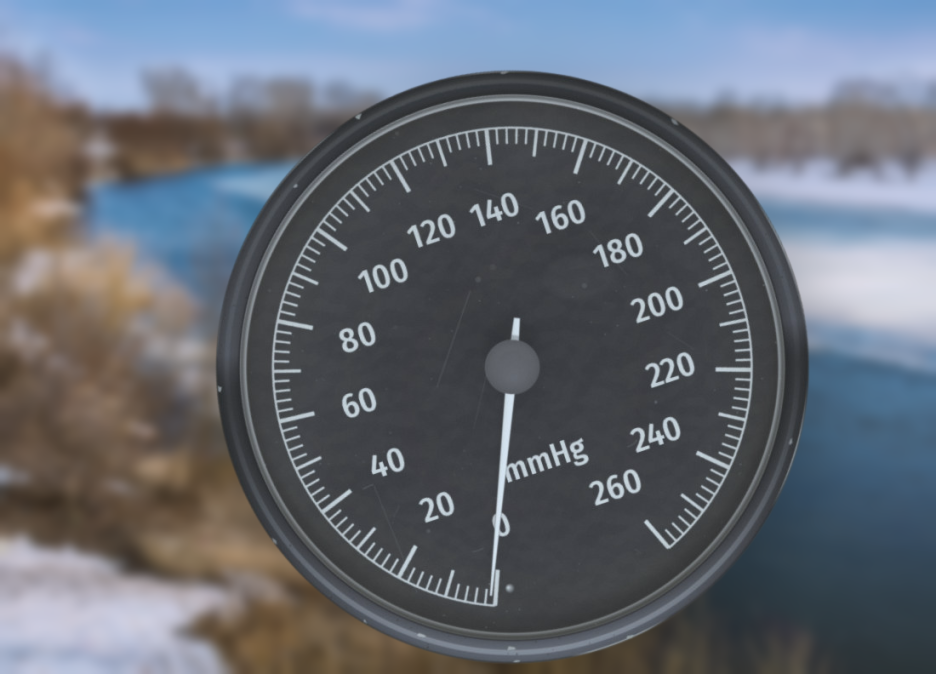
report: 1mmHg
